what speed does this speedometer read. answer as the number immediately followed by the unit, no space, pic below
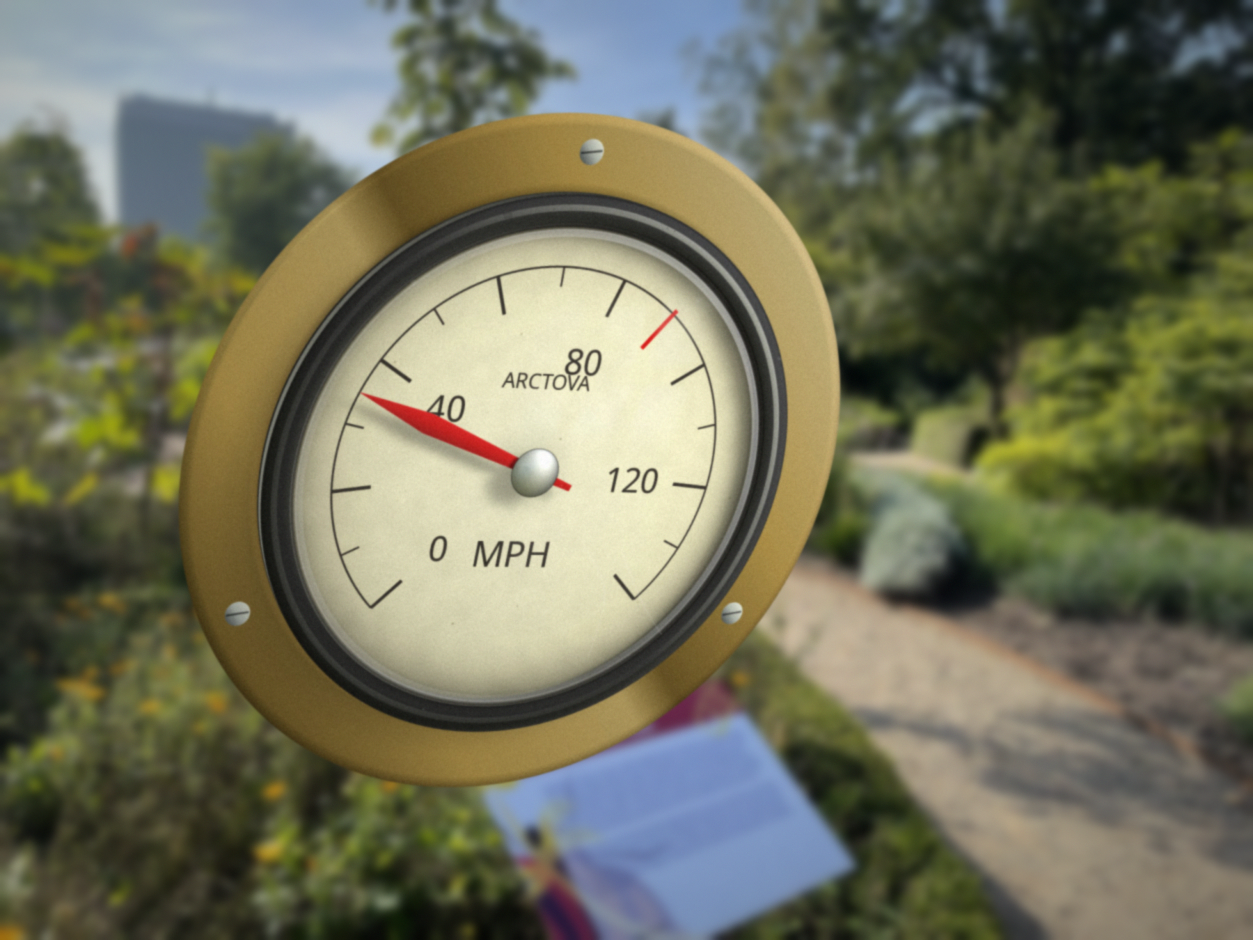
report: 35mph
